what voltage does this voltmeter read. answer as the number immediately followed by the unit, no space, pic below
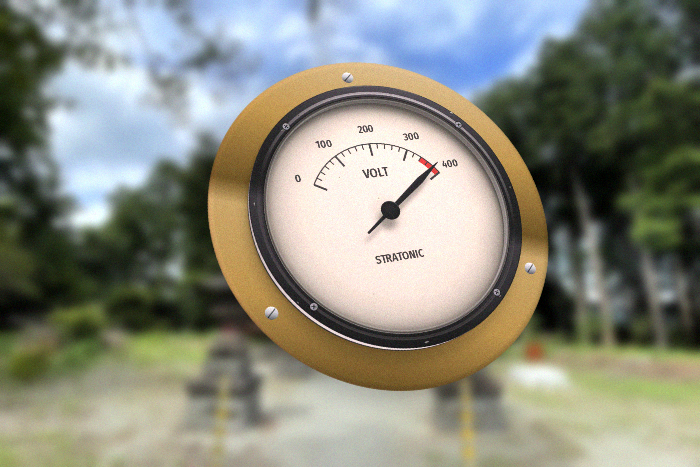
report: 380V
